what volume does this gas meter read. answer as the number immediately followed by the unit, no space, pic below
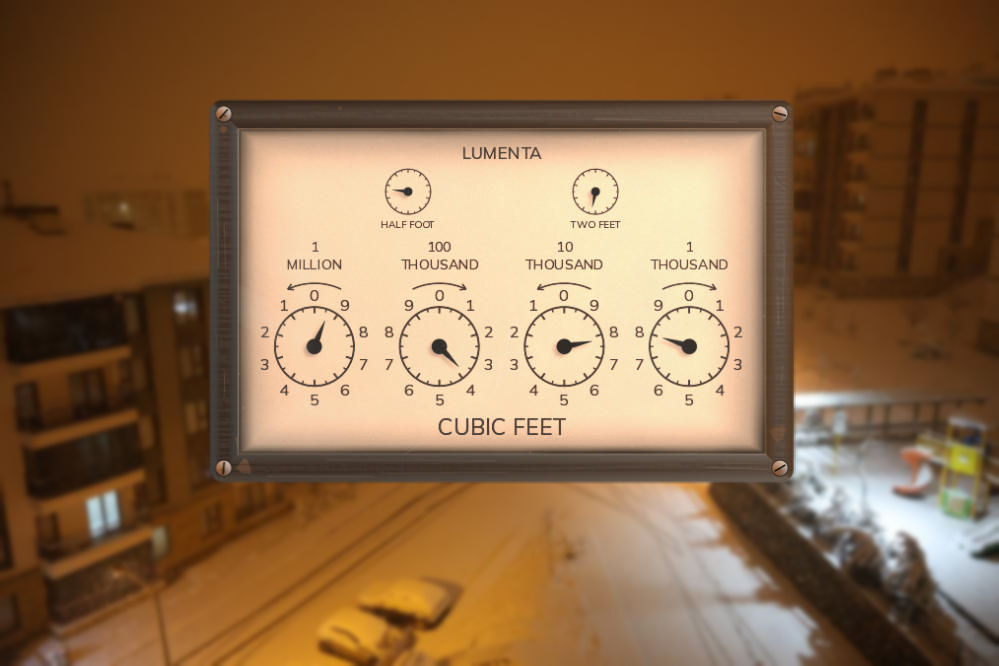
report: 937800ft³
